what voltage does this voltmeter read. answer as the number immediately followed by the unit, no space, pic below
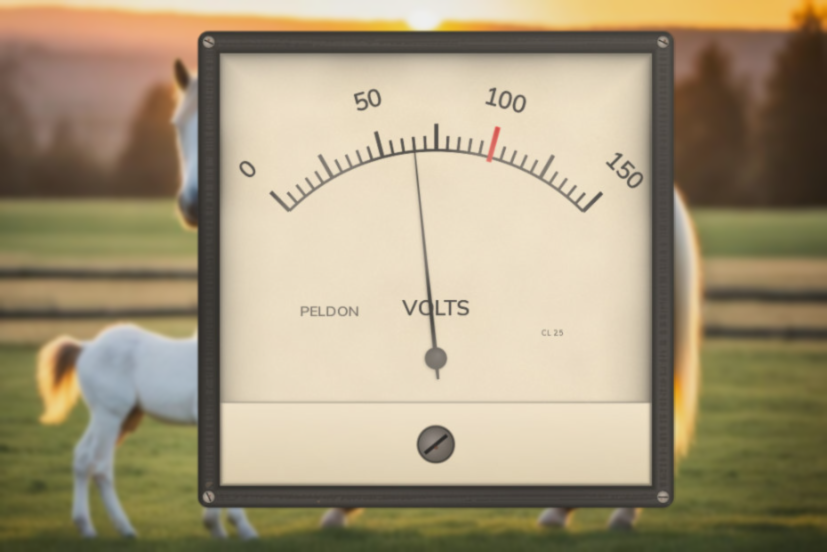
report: 65V
